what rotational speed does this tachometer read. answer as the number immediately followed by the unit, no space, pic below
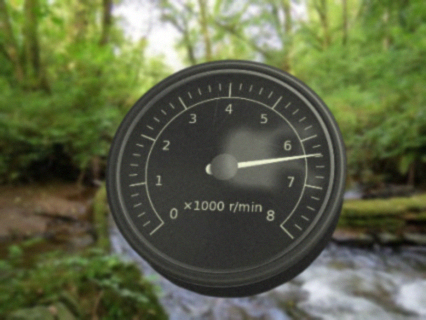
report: 6400rpm
